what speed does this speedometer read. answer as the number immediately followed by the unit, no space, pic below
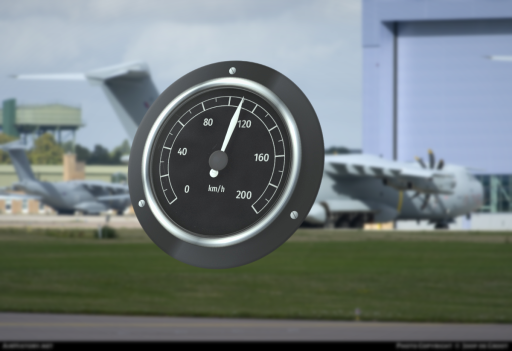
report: 110km/h
